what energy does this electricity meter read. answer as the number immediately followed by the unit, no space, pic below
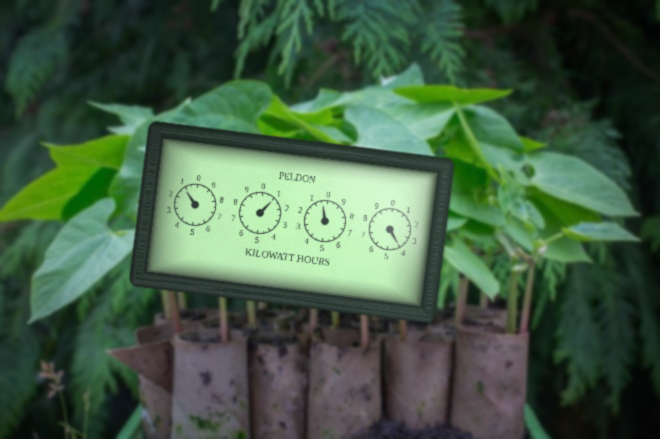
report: 1104kWh
